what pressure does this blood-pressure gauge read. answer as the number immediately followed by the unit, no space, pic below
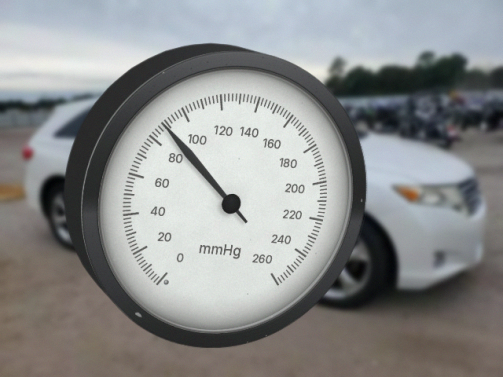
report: 88mmHg
